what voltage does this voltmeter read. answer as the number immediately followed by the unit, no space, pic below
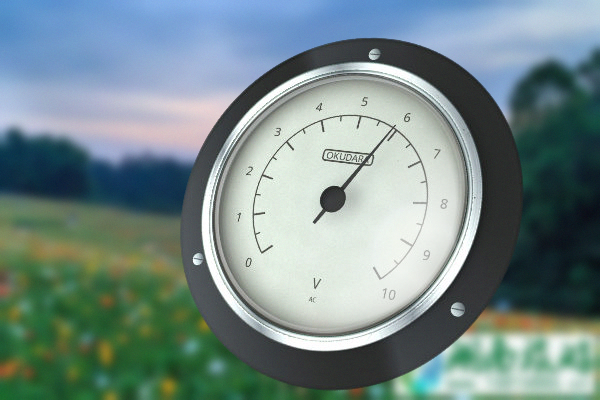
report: 6V
